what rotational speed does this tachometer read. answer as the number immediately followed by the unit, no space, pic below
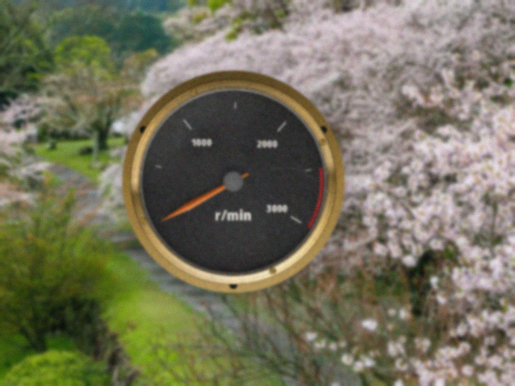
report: 0rpm
